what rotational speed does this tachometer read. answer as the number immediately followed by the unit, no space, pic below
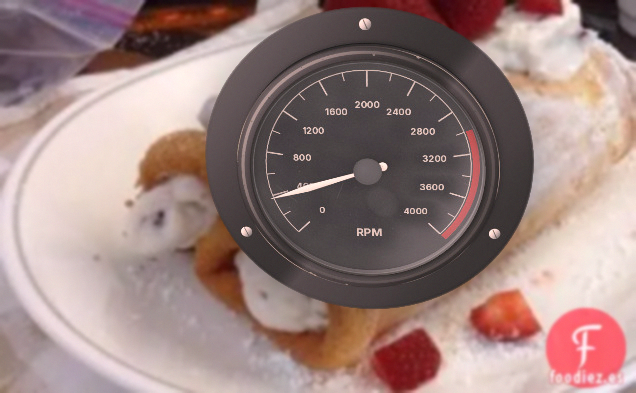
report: 400rpm
